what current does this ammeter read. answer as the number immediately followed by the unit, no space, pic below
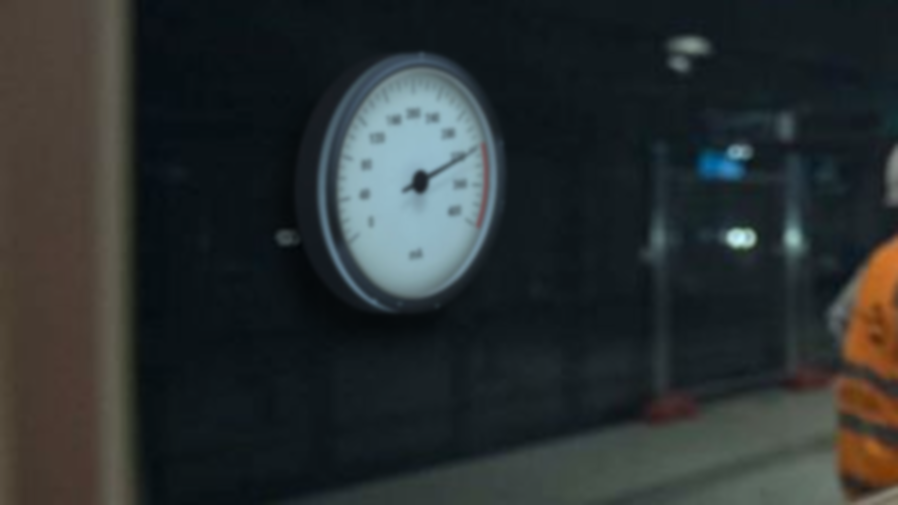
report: 320mA
